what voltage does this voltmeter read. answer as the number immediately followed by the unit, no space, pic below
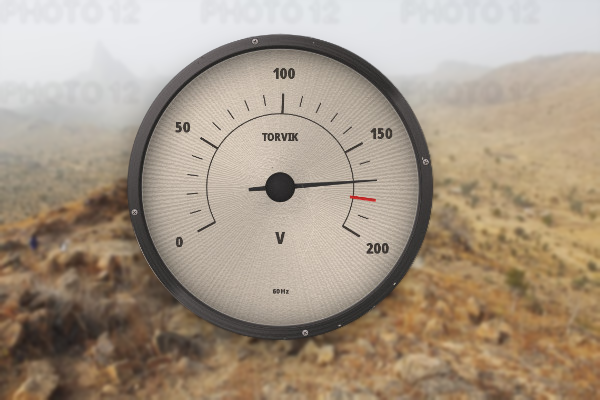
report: 170V
